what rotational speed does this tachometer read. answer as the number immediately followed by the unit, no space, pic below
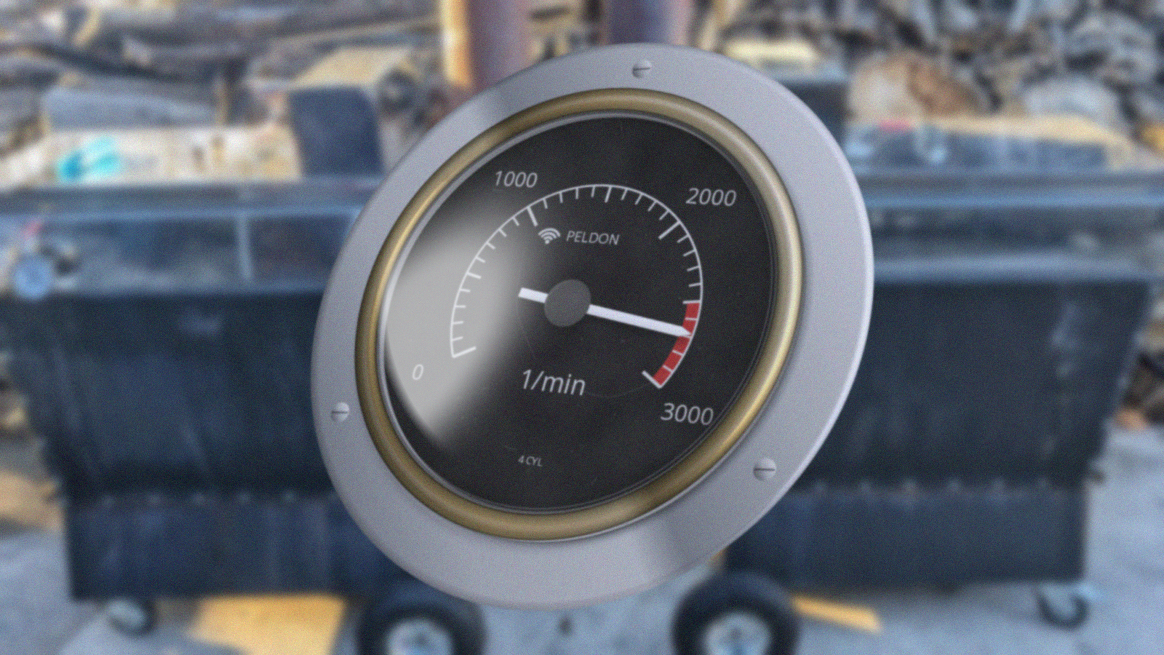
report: 2700rpm
